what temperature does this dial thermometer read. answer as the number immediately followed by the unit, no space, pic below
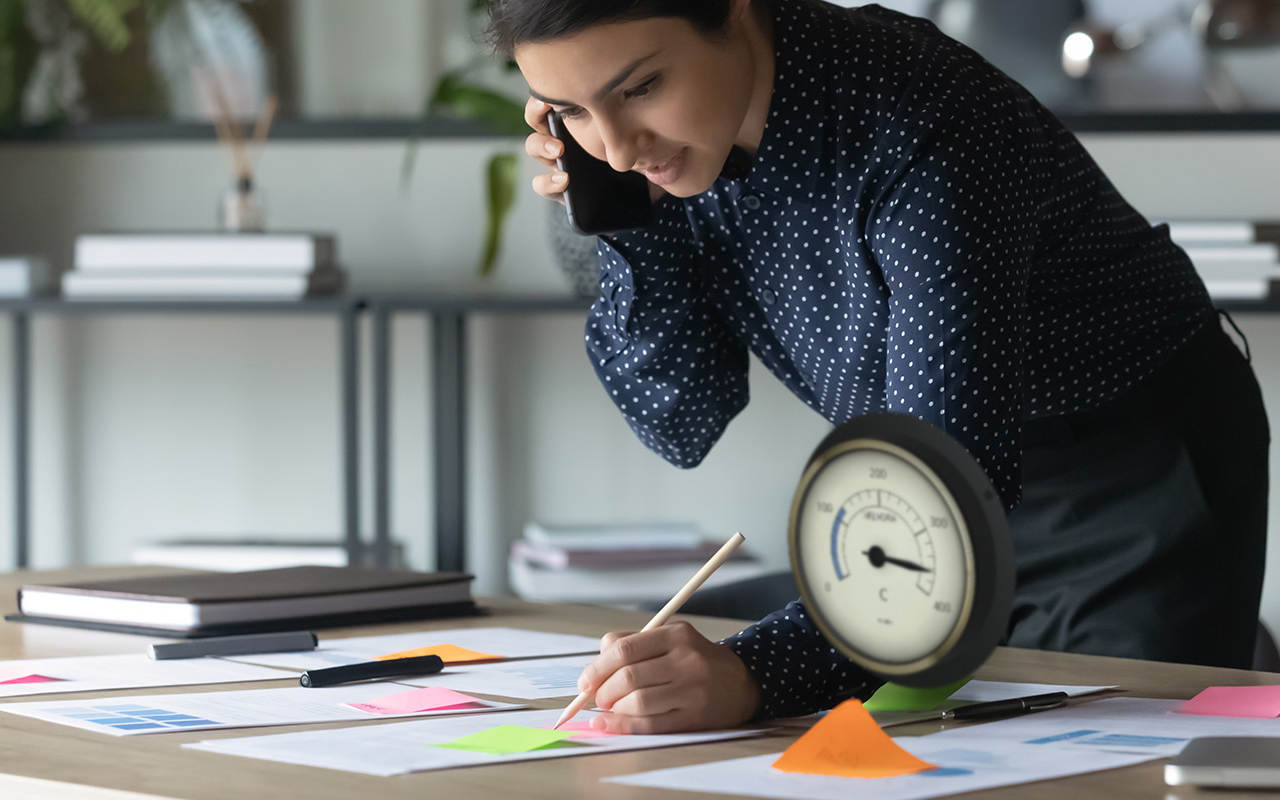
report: 360°C
